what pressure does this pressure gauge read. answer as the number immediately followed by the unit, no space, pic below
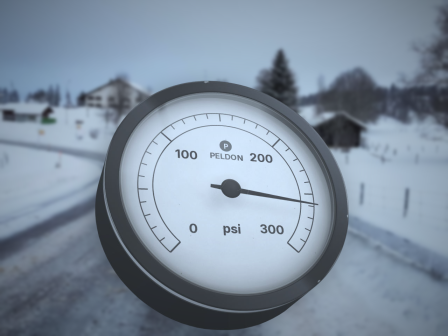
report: 260psi
